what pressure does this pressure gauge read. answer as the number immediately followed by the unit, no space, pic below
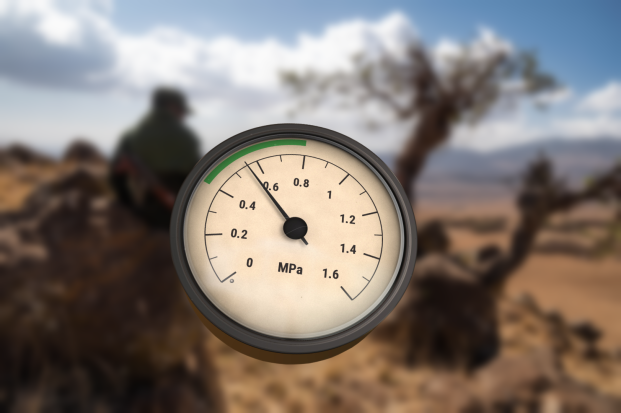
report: 0.55MPa
